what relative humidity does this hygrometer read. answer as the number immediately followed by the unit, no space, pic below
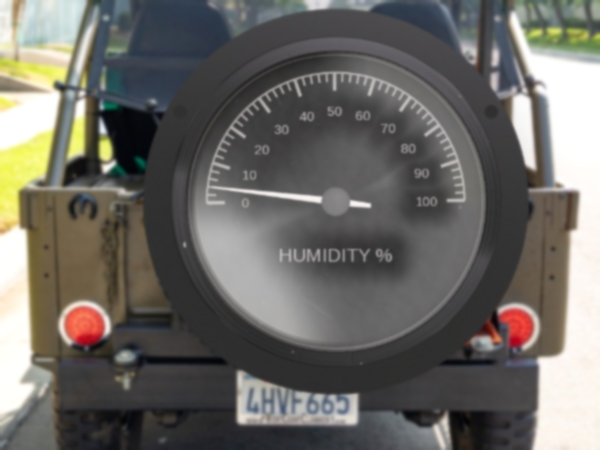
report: 4%
